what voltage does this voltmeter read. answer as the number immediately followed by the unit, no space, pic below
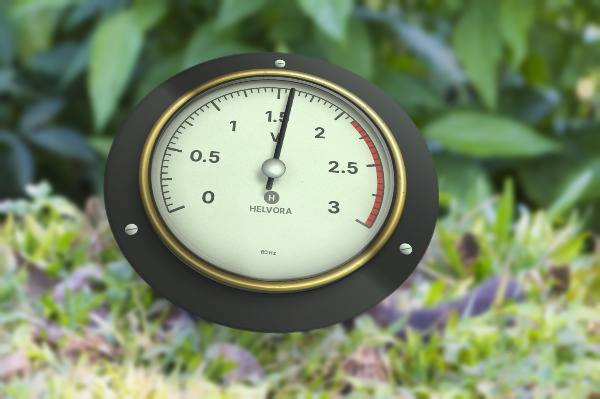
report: 1.6V
